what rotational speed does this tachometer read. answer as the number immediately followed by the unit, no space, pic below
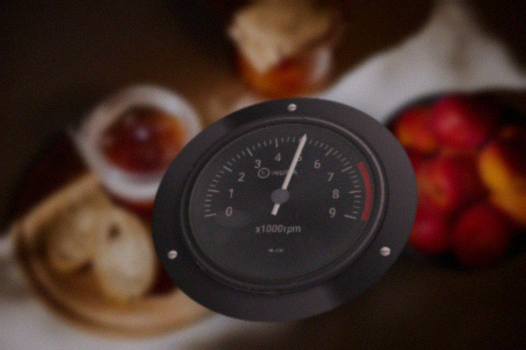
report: 5000rpm
